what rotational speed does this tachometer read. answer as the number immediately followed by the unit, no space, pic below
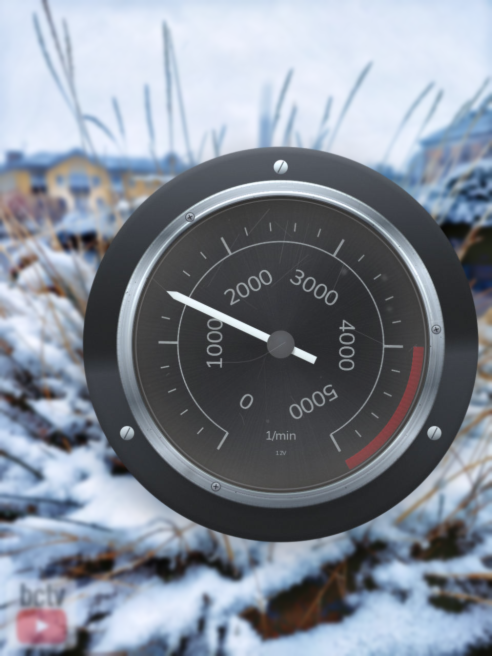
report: 1400rpm
